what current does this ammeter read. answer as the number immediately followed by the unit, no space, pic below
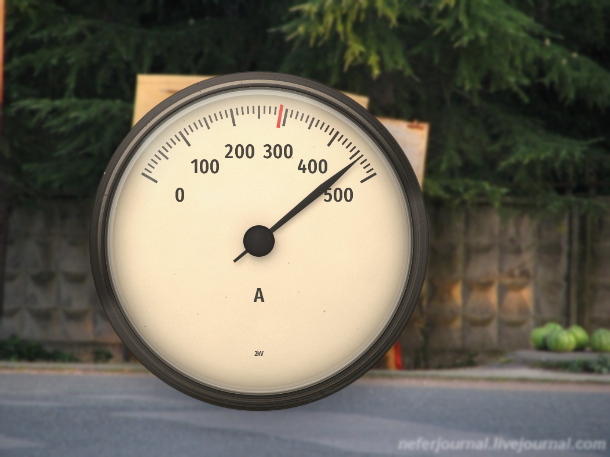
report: 460A
